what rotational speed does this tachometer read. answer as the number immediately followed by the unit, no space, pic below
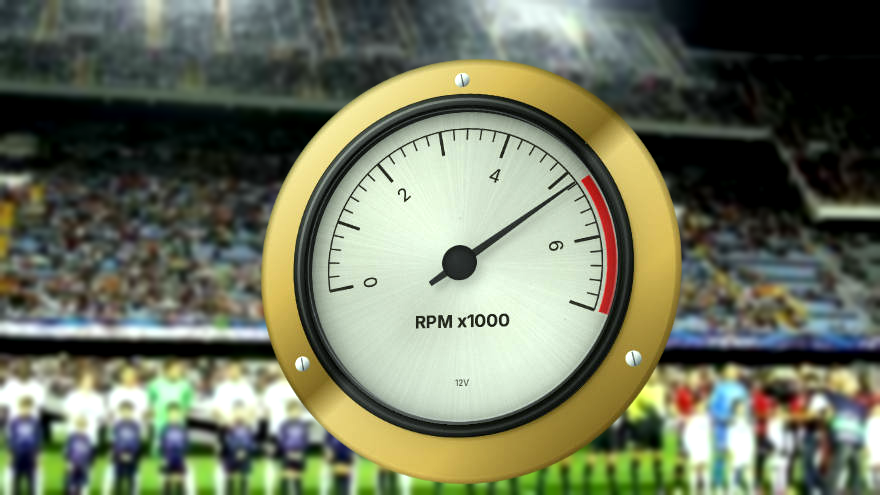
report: 5200rpm
